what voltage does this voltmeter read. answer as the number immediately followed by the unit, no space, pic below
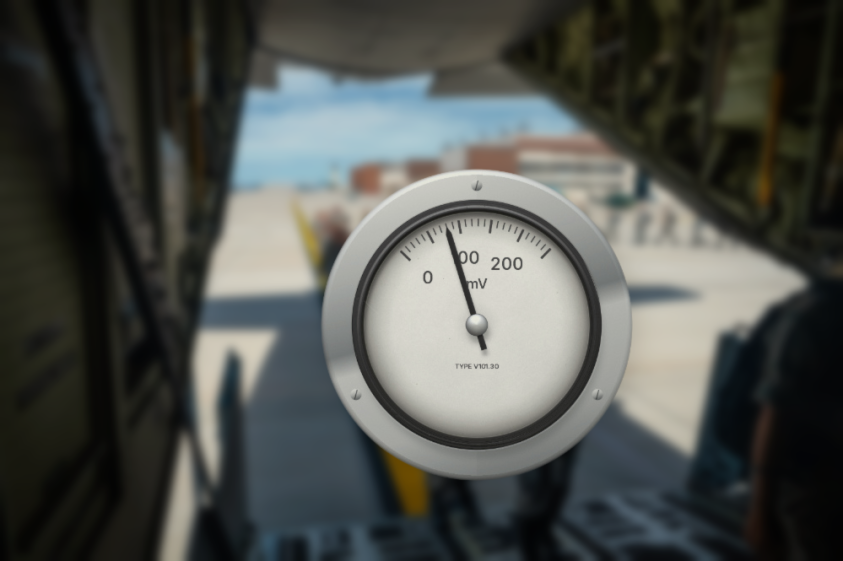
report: 80mV
